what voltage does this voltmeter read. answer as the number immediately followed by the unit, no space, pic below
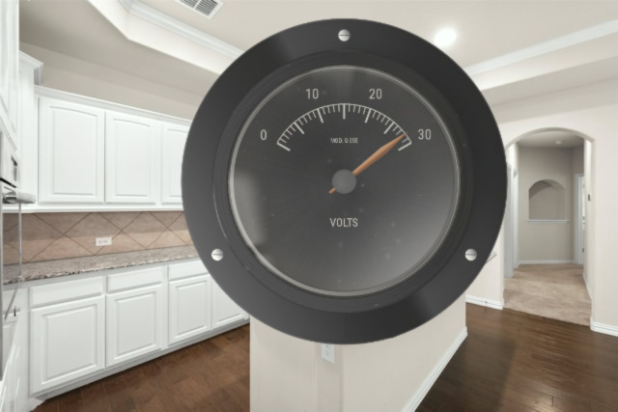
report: 28V
